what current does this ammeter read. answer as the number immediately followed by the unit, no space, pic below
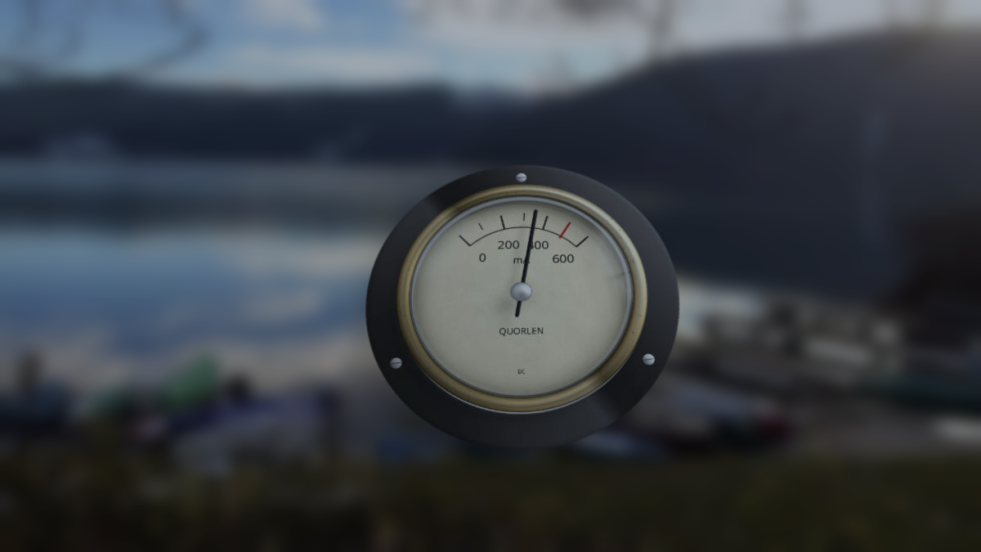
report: 350mA
